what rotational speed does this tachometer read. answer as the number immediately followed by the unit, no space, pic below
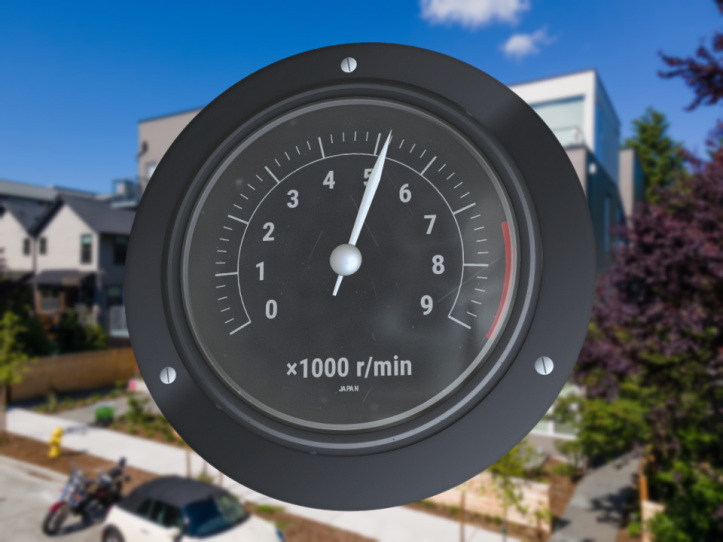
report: 5200rpm
